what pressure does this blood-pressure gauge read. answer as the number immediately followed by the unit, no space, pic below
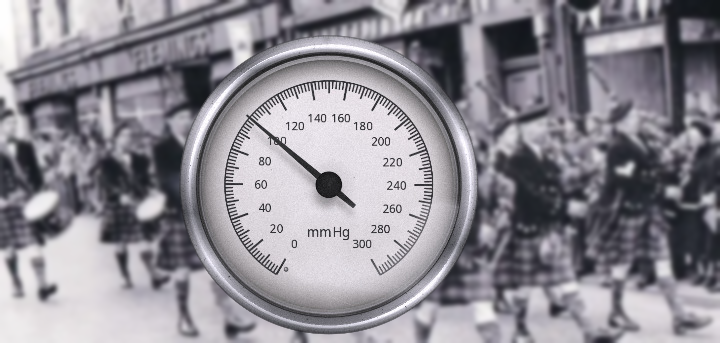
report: 100mmHg
